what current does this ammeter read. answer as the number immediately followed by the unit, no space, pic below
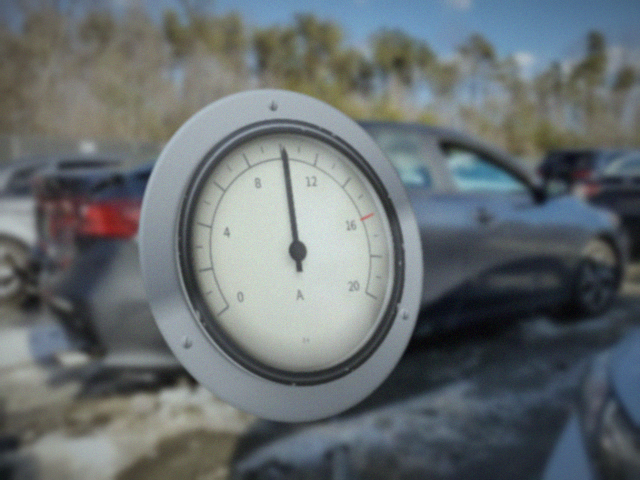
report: 10A
